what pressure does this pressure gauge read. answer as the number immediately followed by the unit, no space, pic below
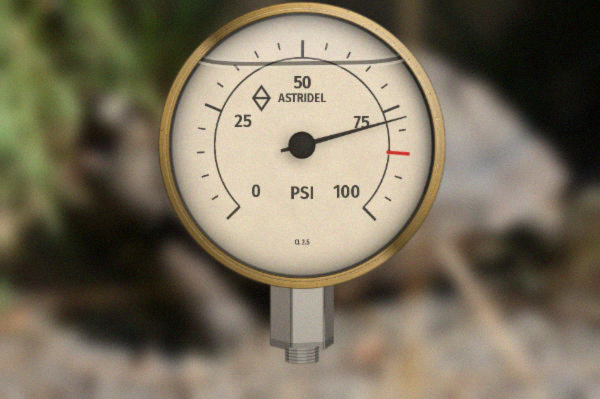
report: 77.5psi
